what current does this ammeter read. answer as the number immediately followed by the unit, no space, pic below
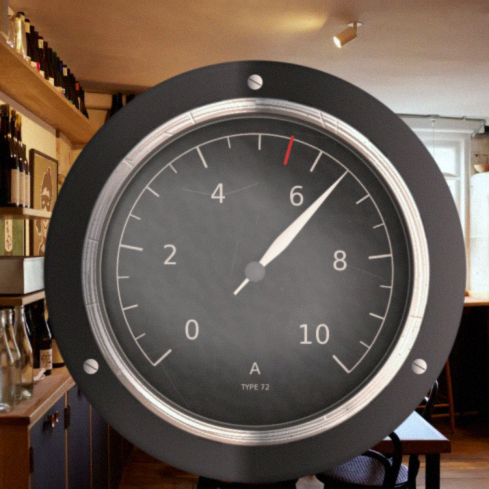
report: 6.5A
